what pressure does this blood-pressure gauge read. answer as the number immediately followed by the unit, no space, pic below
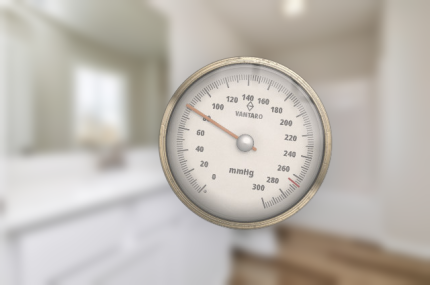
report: 80mmHg
